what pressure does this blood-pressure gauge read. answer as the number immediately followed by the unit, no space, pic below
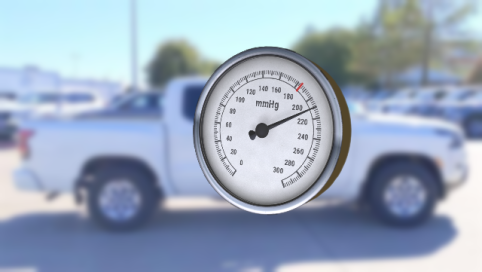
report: 210mmHg
